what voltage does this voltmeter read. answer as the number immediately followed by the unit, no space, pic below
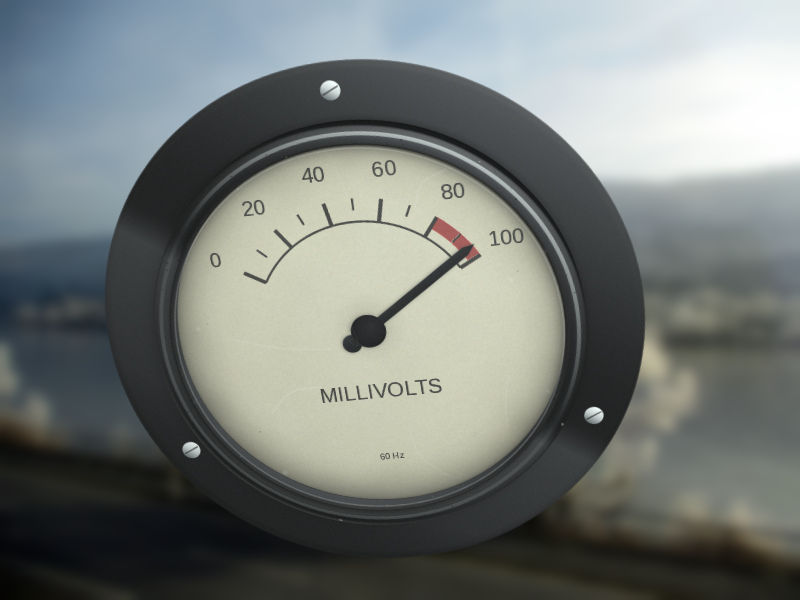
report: 95mV
